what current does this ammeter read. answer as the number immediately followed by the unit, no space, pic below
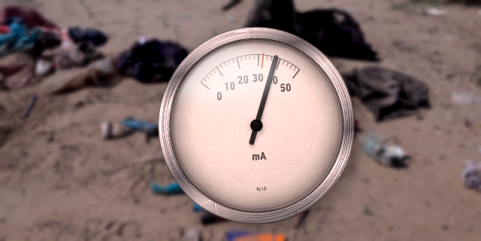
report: 38mA
